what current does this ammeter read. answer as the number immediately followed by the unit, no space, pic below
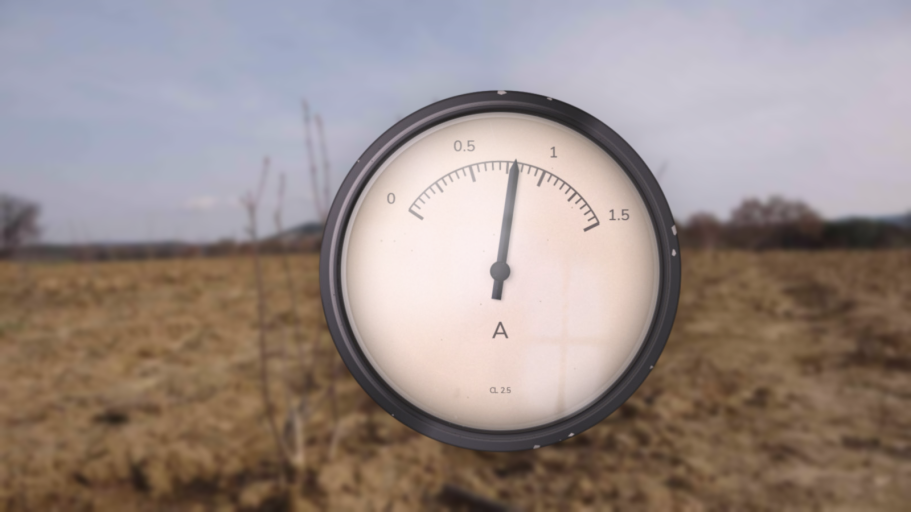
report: 0.8A
